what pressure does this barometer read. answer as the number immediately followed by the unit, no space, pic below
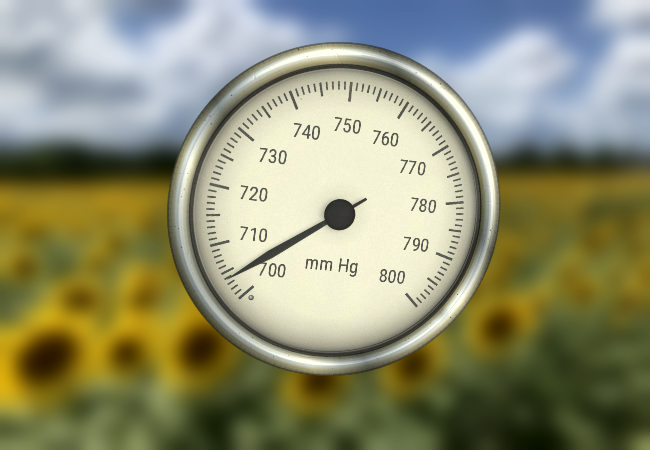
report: 704mmHg
